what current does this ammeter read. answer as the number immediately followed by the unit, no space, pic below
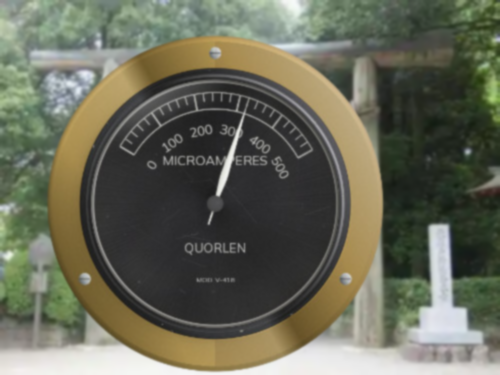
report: 320µA
